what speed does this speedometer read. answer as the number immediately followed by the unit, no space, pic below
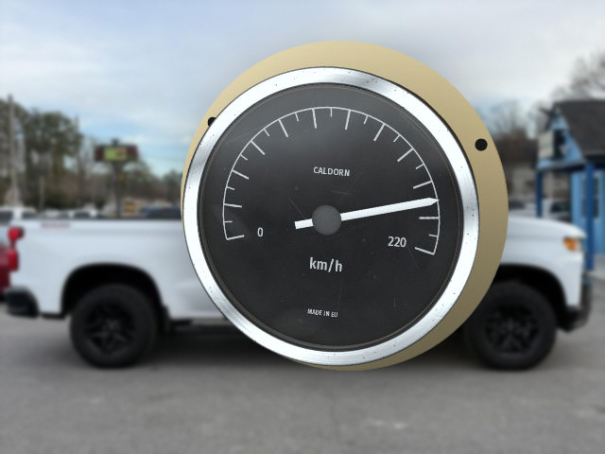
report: 190km/h
